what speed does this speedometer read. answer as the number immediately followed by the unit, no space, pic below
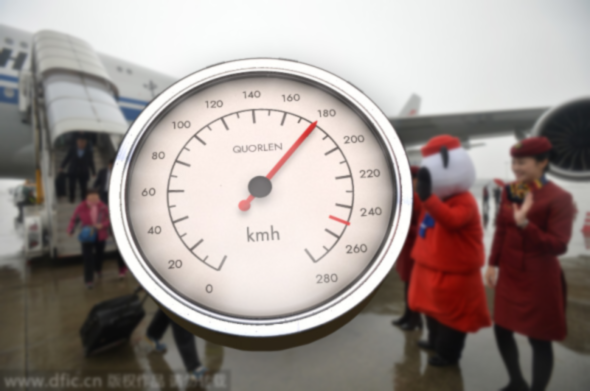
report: 180km/h
